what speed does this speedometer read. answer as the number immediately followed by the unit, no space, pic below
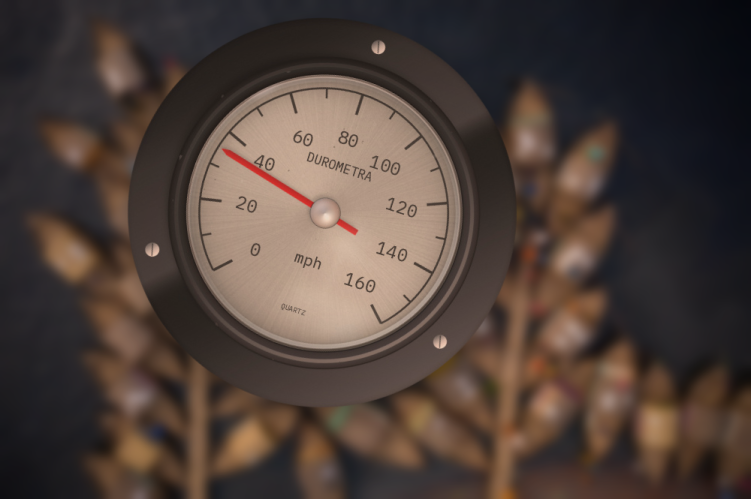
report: 35mph
